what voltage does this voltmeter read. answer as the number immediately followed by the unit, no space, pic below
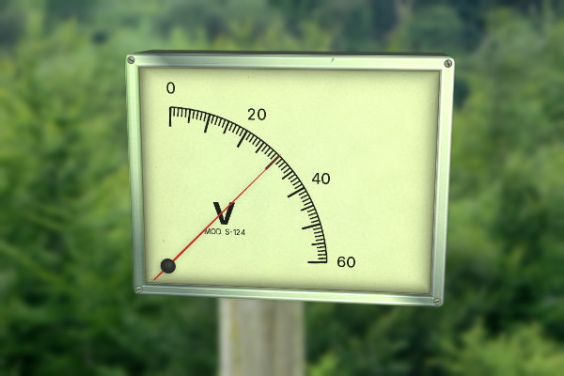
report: 30V
